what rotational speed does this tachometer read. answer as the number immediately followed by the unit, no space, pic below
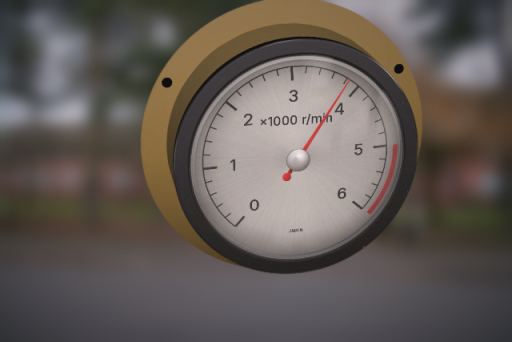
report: 3800rpm
